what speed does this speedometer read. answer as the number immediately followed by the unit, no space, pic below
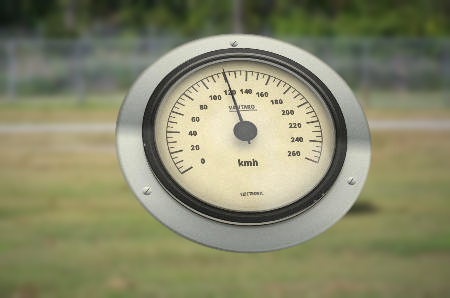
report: 120km/h
